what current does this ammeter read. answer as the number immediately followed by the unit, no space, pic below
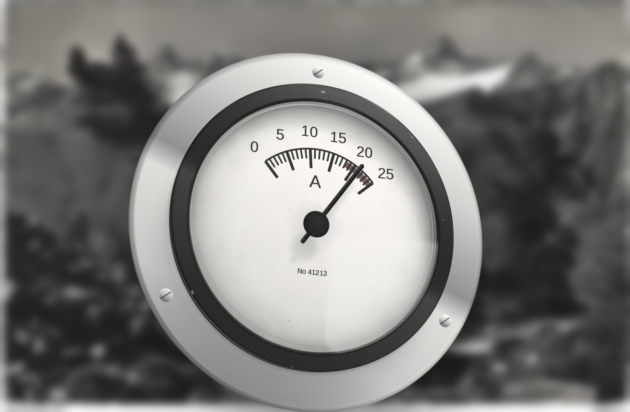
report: 21A
